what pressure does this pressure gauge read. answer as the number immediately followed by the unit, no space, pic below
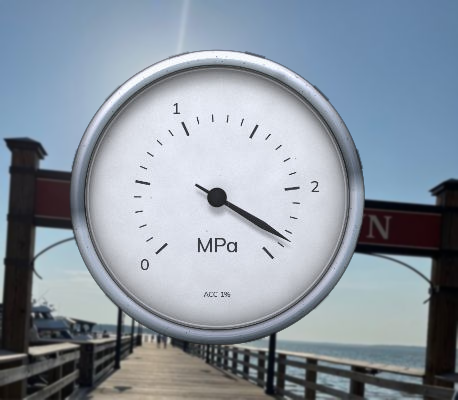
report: 2.35MPa
